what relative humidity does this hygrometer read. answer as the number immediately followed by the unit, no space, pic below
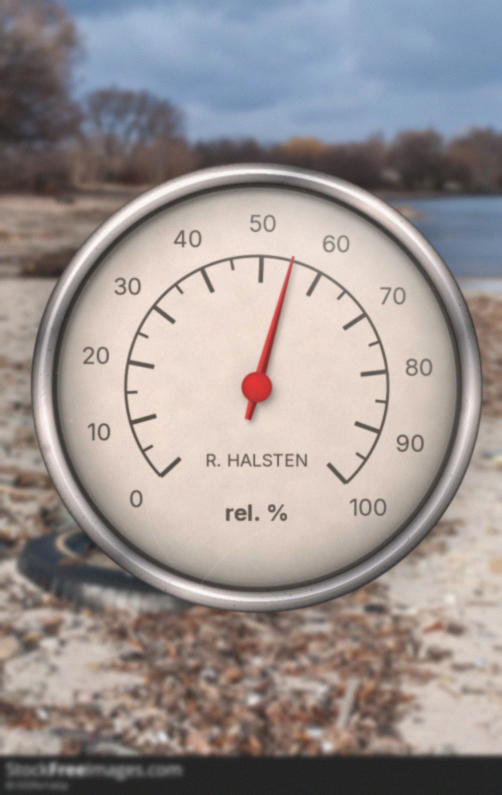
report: 55%
